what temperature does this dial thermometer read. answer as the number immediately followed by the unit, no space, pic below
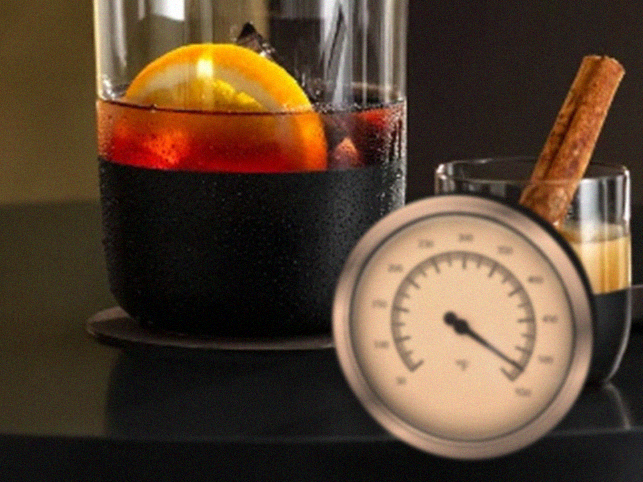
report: 525°F
